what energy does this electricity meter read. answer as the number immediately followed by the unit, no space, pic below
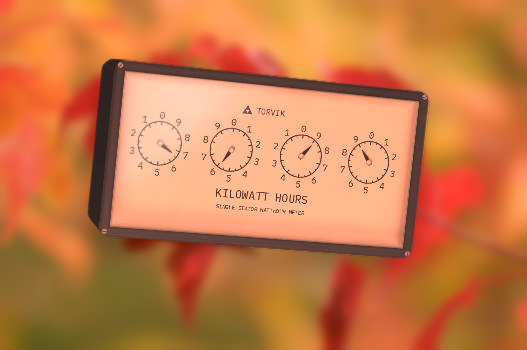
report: 6589kWh
